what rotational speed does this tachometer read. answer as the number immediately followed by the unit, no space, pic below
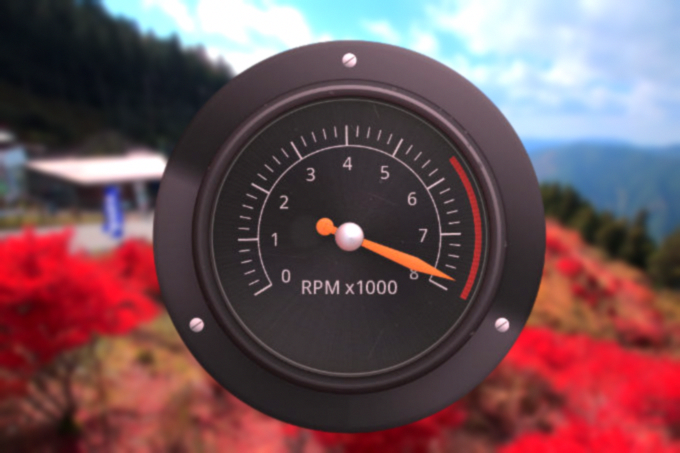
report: 7800rpm
